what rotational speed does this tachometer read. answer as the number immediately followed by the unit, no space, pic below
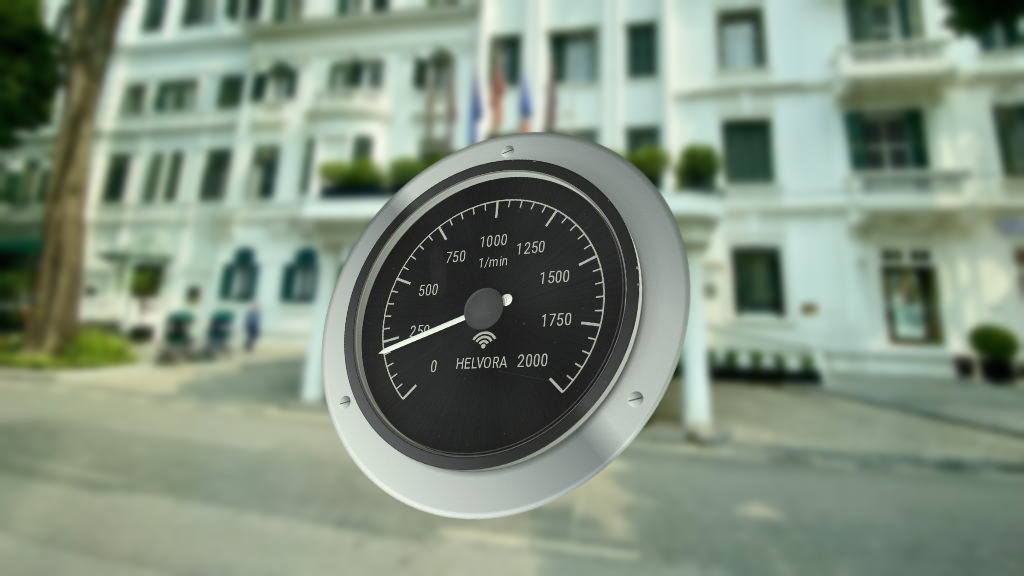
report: 200rpm
